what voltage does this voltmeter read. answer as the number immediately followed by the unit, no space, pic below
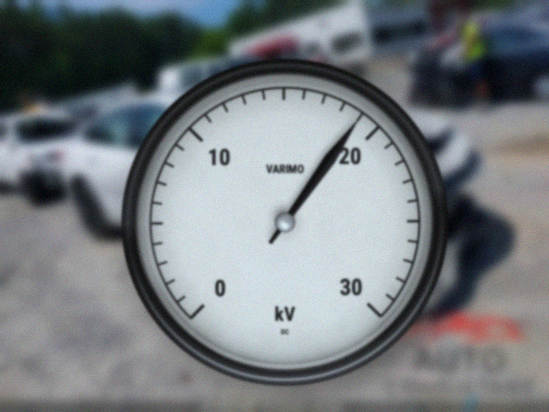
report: 19kV
